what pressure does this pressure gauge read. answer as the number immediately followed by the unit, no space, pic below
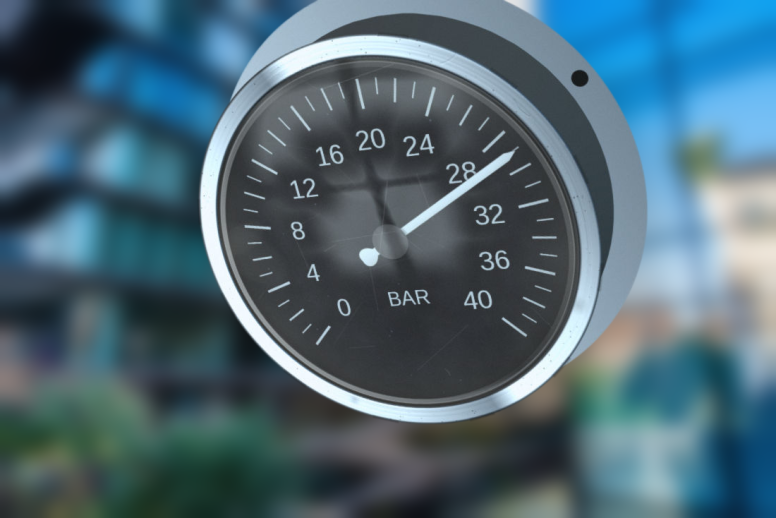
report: 29bar
